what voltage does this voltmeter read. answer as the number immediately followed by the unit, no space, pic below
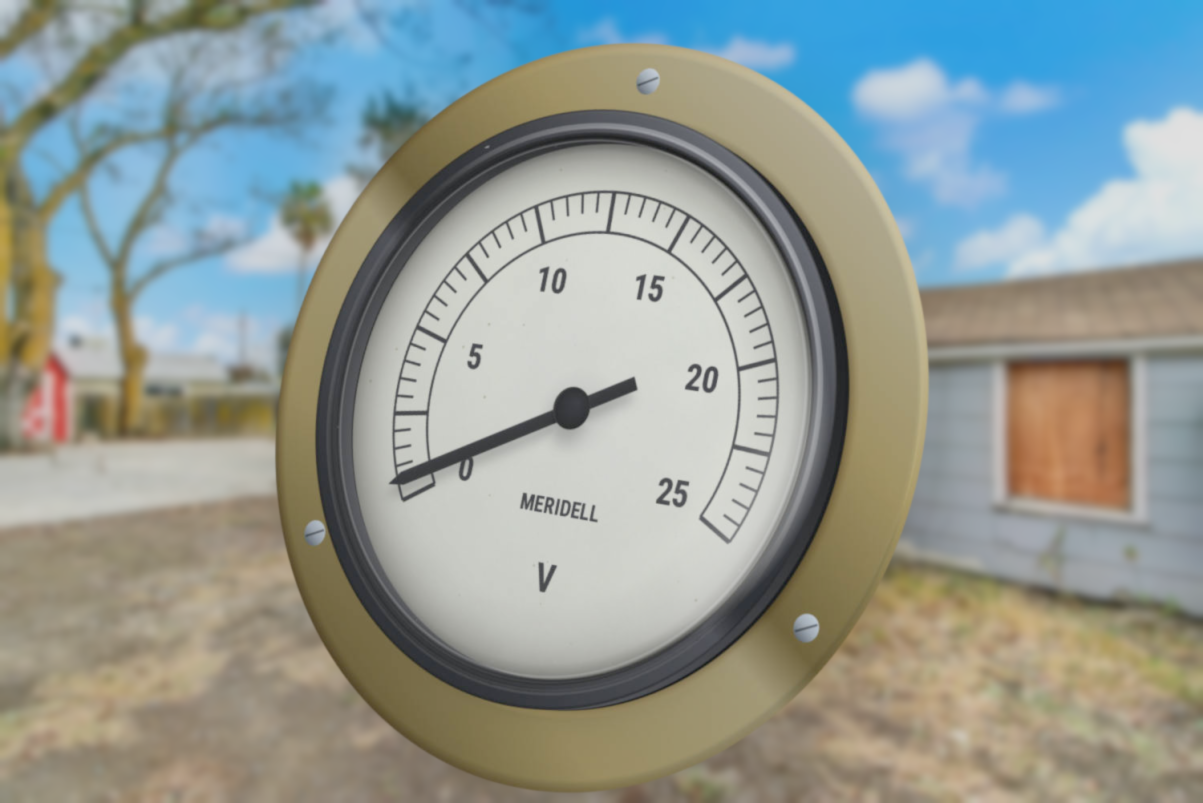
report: 0.5V
